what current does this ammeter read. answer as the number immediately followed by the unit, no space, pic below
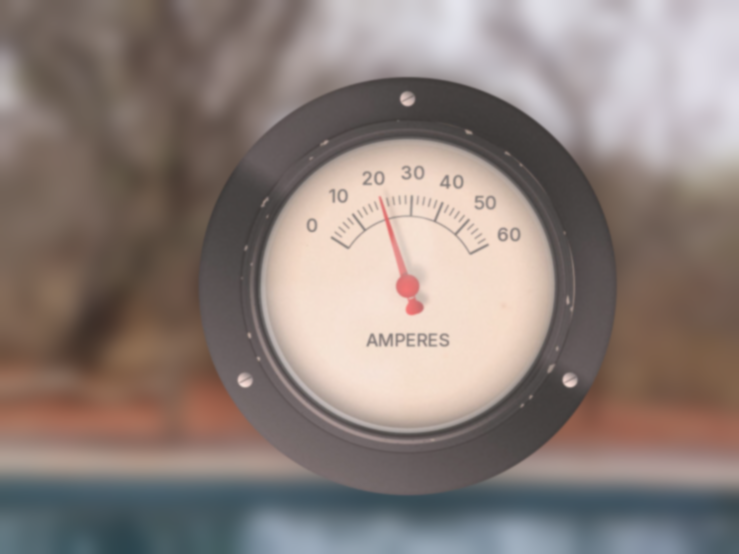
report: 20A
